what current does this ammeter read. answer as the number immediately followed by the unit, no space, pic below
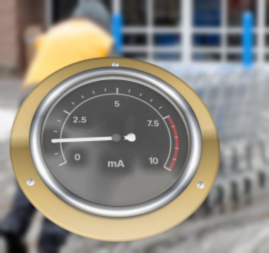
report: 1mA
